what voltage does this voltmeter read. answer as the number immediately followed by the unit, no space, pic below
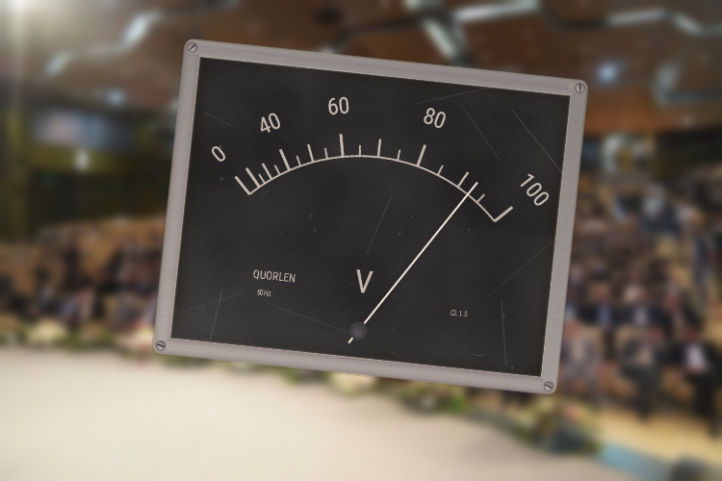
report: 92.5V
